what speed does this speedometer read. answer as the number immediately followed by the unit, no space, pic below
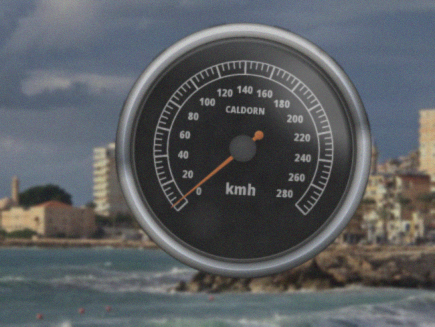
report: 4km/h
